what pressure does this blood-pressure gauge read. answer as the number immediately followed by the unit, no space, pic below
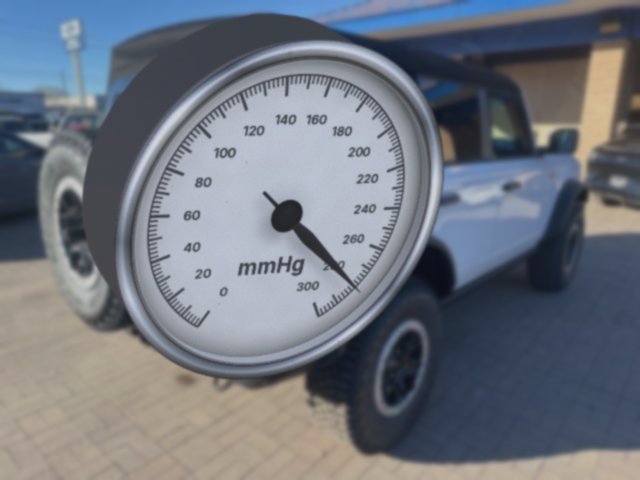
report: 280mmHg
